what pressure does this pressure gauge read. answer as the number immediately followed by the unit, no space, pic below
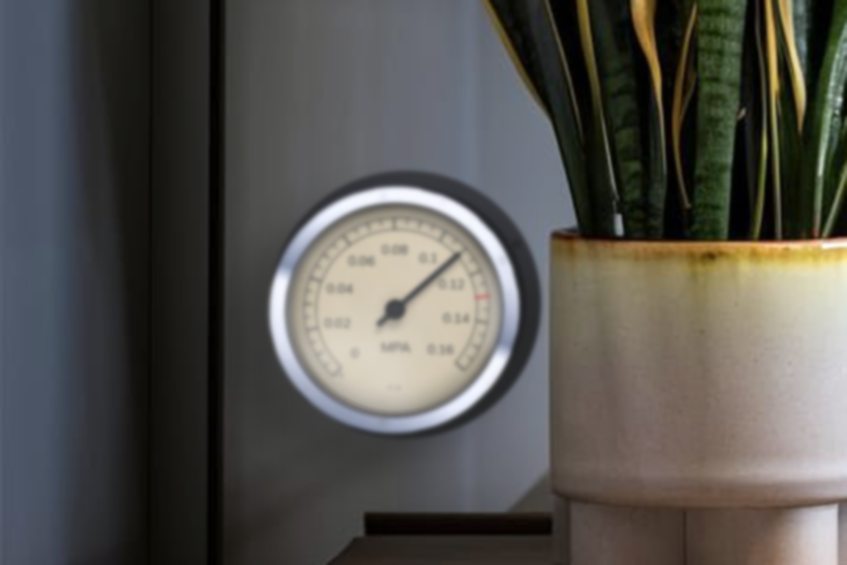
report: 0.11MPa
